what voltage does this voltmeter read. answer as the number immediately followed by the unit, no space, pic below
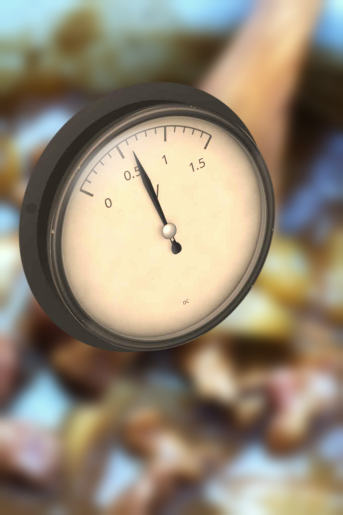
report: 0.6V
